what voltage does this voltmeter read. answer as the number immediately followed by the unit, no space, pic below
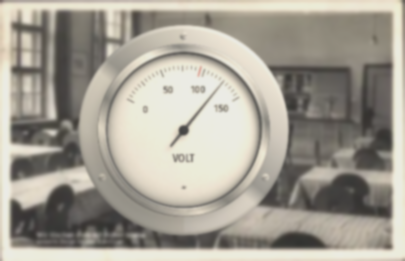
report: 125V
